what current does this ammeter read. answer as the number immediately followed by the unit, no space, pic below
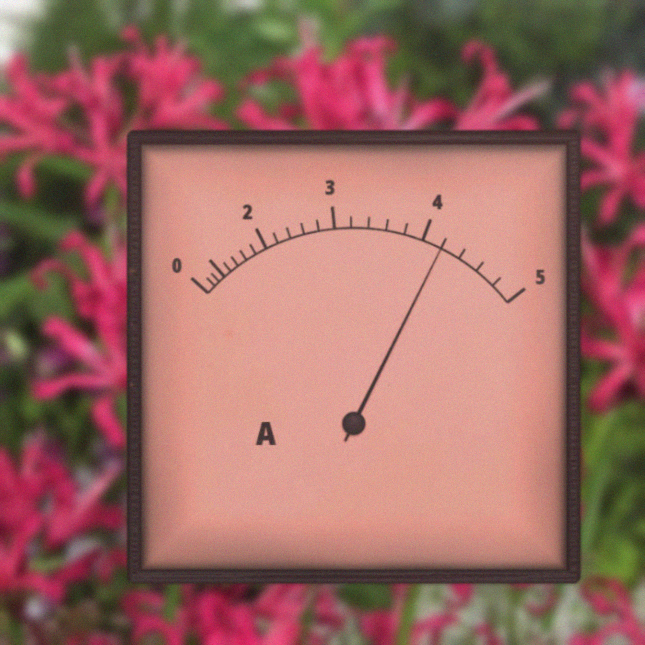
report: 4.2A
